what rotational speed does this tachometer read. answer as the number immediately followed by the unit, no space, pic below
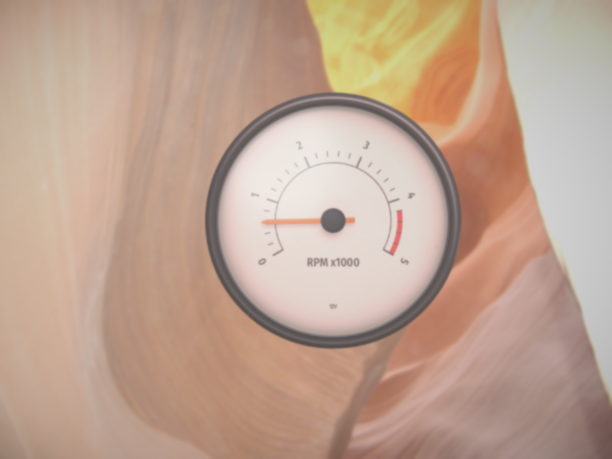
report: 600rpm
